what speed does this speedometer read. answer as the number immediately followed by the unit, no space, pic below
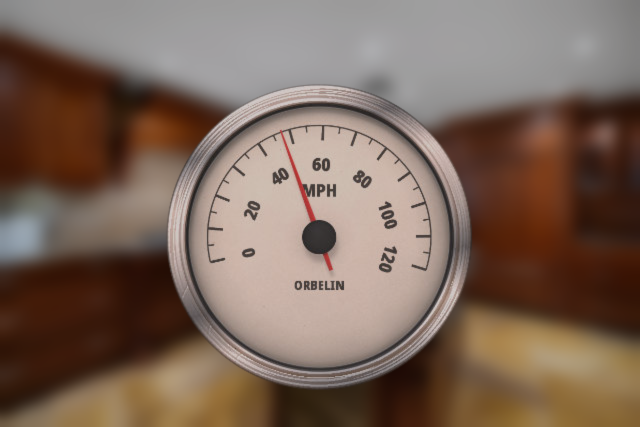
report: 47.5mph
